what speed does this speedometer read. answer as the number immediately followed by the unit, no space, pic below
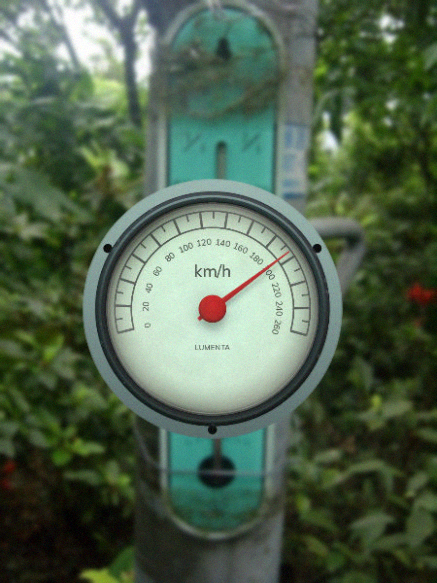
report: 195km/h
